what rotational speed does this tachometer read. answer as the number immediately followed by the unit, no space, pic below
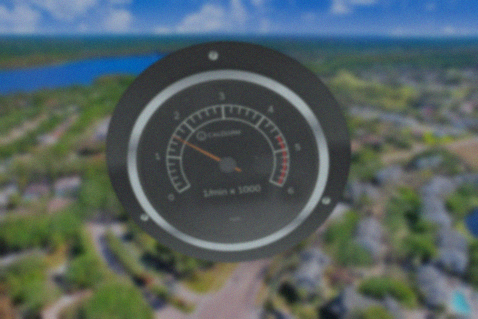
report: 1600rpm
